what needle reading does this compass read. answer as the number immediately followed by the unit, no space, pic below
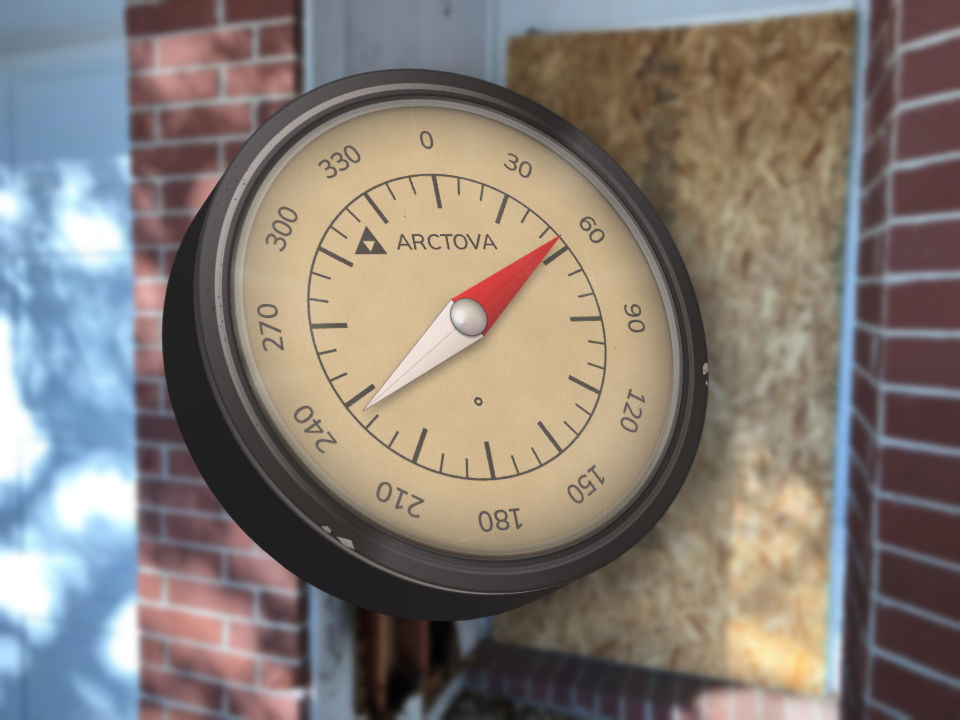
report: 55°
